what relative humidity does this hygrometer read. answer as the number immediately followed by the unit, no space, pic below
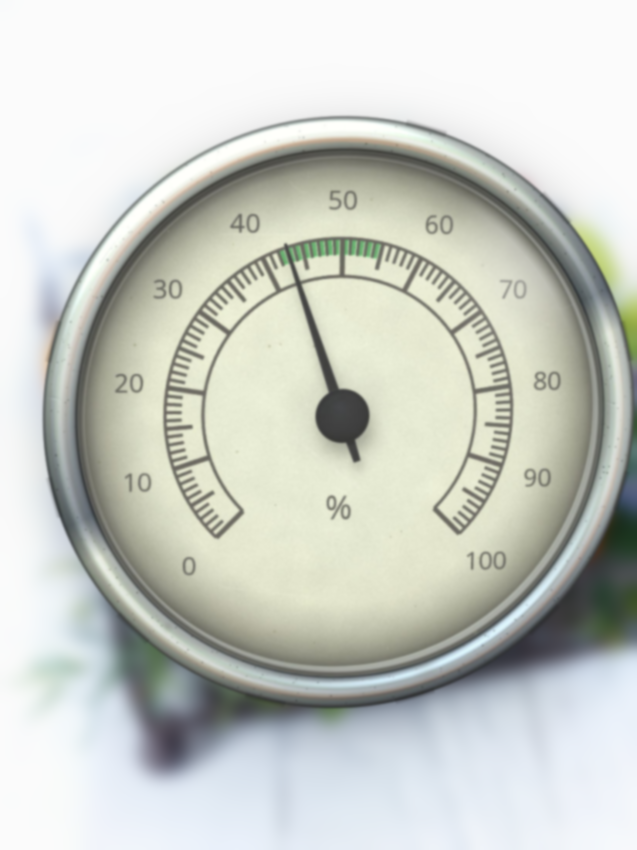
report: 43%
